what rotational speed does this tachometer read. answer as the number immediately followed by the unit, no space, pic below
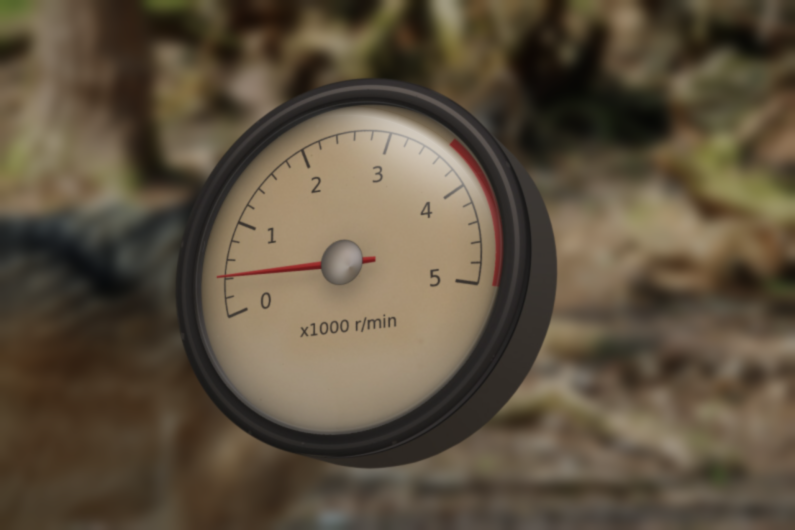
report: 400rpm
